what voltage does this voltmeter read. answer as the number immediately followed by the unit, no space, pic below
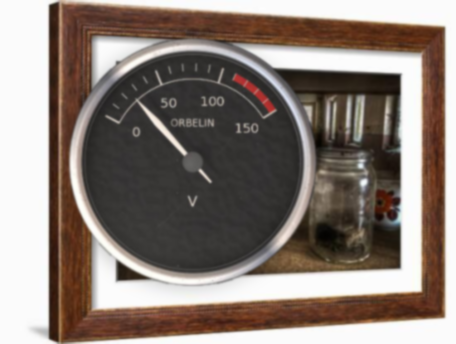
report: 25V
